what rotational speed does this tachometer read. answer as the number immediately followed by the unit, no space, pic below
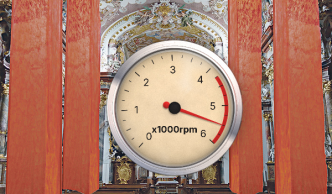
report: 5500rpm
